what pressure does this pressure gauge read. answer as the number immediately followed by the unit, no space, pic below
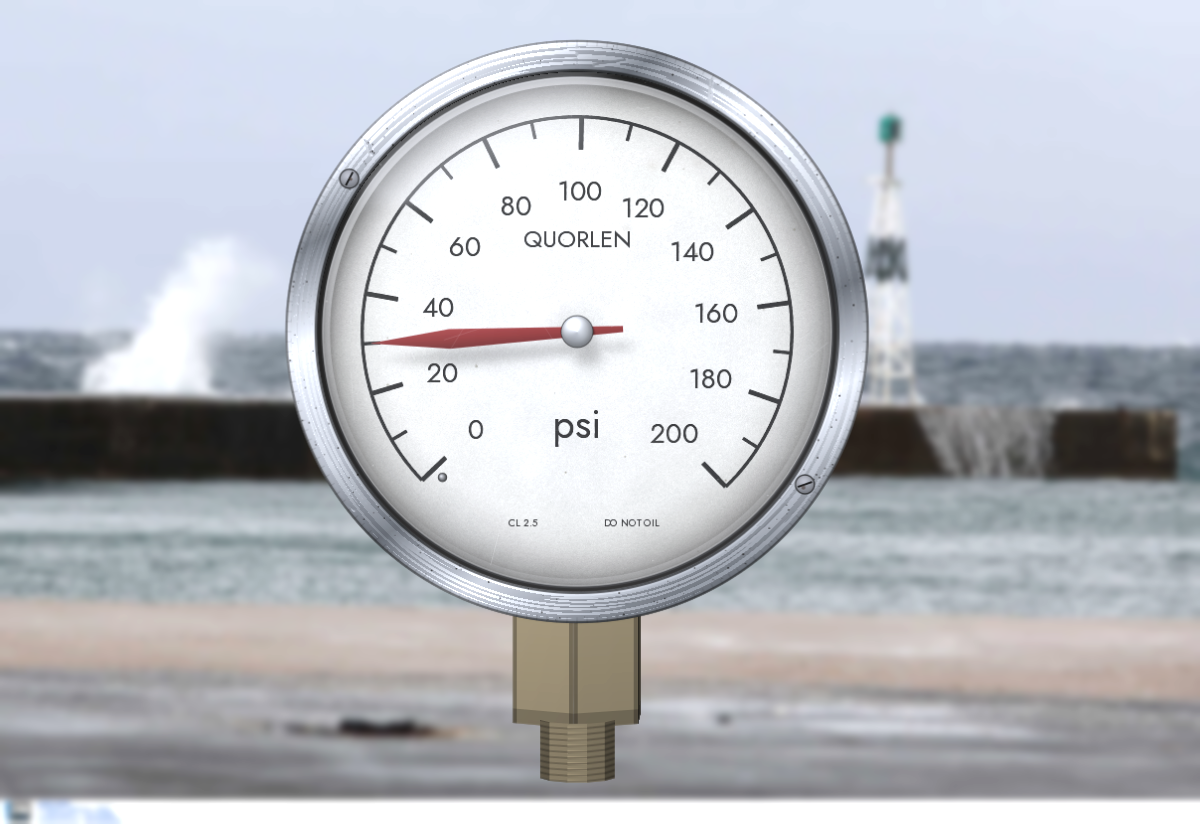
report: 30psi
